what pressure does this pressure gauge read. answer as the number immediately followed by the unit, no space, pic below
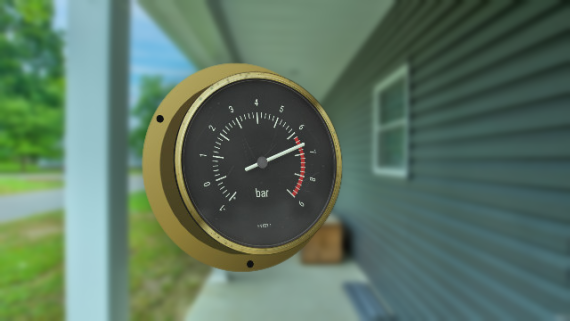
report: 6.6bar
